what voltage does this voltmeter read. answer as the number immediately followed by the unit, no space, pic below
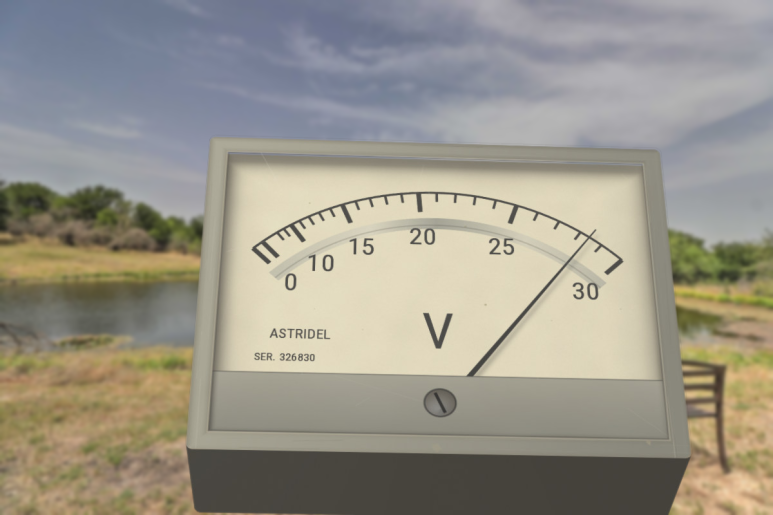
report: 28.5V
